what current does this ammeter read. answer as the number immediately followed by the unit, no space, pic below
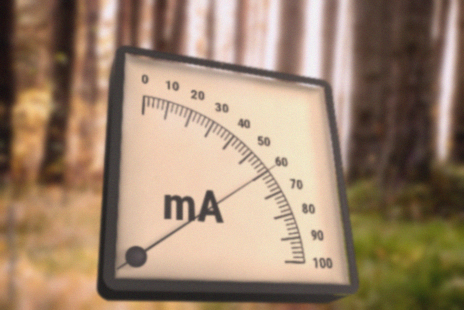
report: 60mA
